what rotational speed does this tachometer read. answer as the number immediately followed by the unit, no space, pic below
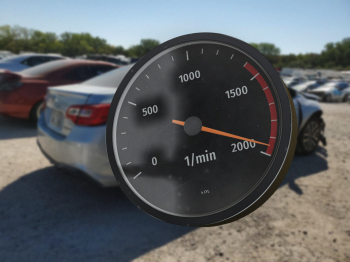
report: 1950rpm
